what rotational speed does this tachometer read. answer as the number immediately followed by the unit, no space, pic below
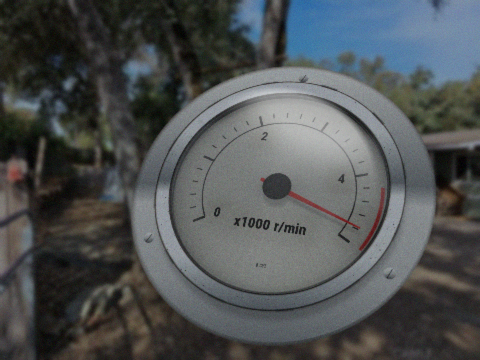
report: 4800rpm
